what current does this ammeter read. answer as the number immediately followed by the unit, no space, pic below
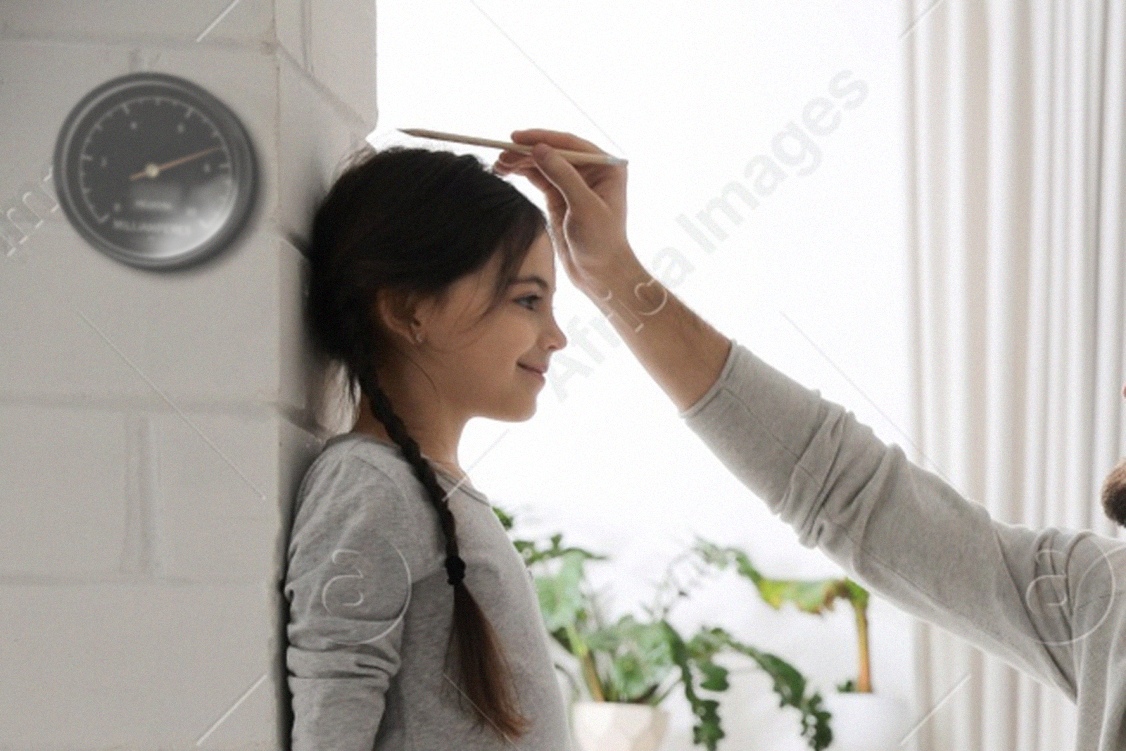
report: 7.5mA
